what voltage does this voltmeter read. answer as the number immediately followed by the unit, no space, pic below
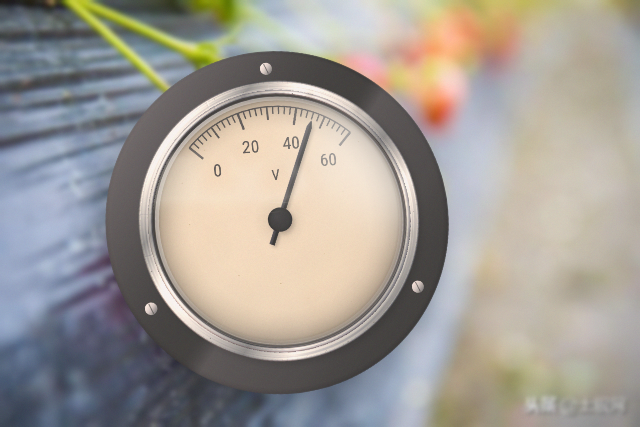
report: 46V
